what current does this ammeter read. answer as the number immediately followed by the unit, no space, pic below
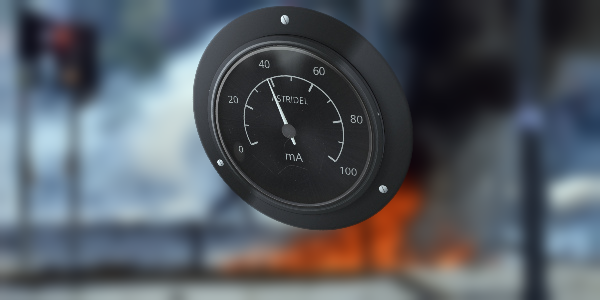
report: 40mA
